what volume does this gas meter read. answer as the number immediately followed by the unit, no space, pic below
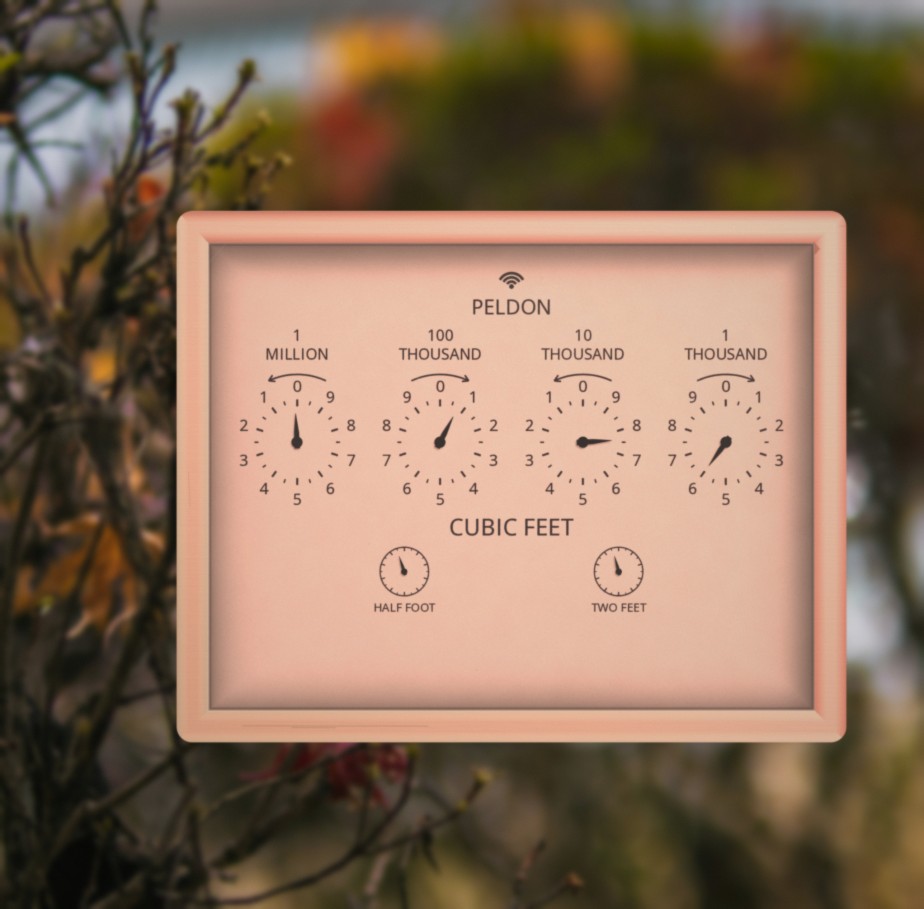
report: 7600ft³
